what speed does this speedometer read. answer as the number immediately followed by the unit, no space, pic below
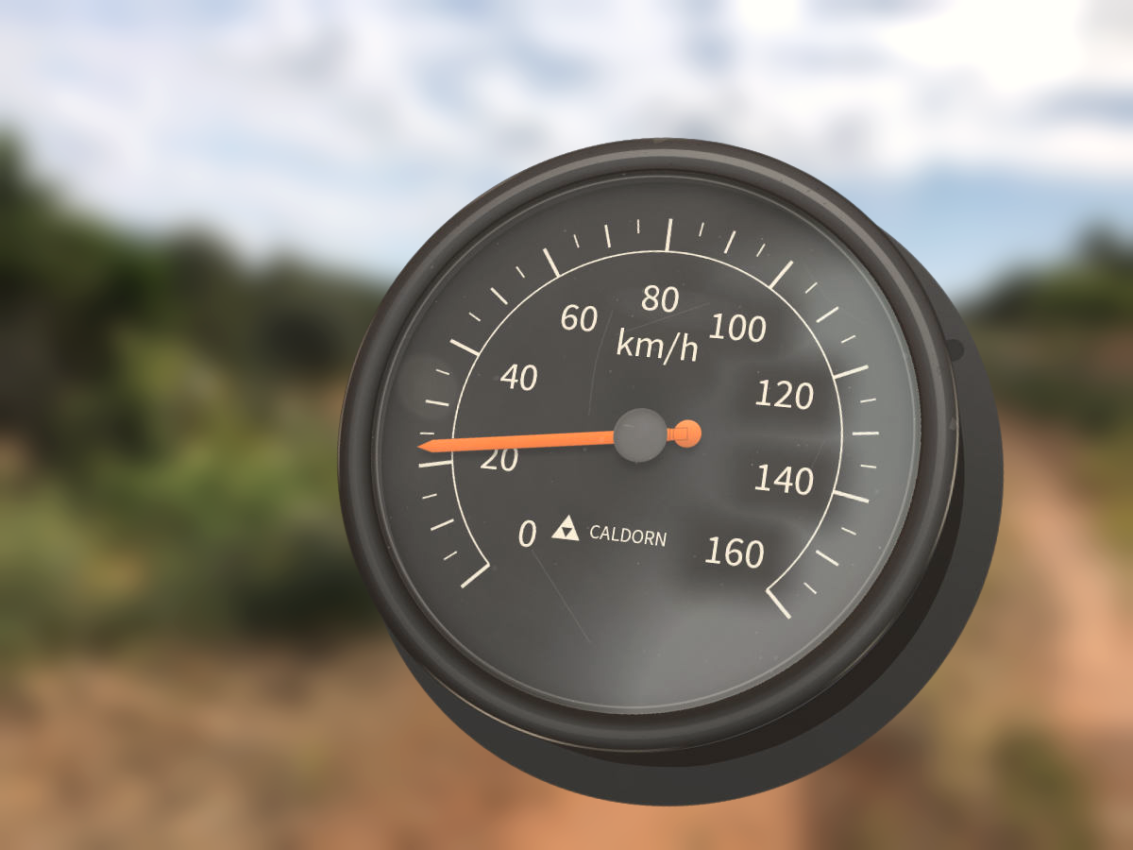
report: 22.5km/h
